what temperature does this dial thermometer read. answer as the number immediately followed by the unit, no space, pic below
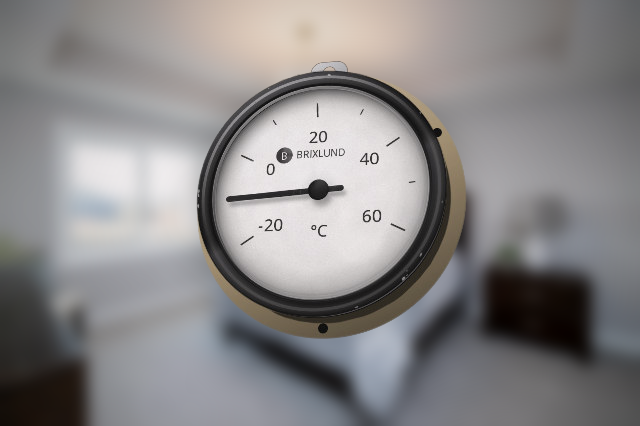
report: -10°C
